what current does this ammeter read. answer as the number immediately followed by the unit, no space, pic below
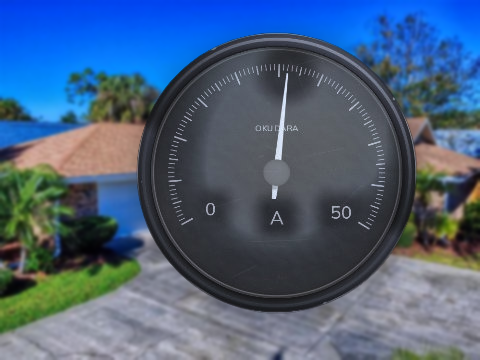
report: 26A
